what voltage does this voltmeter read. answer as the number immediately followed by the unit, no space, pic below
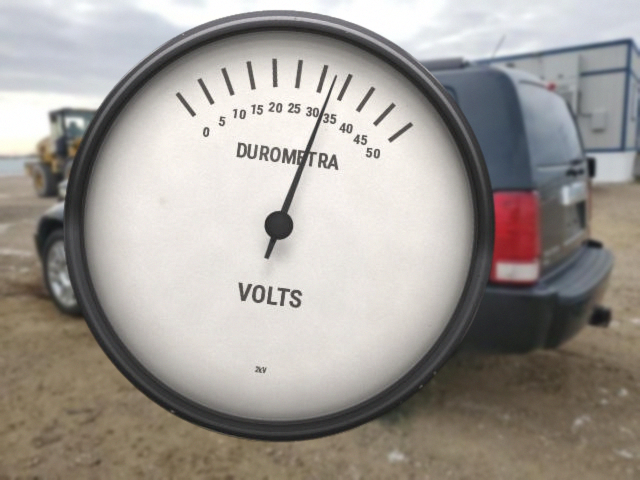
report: 32.5V
